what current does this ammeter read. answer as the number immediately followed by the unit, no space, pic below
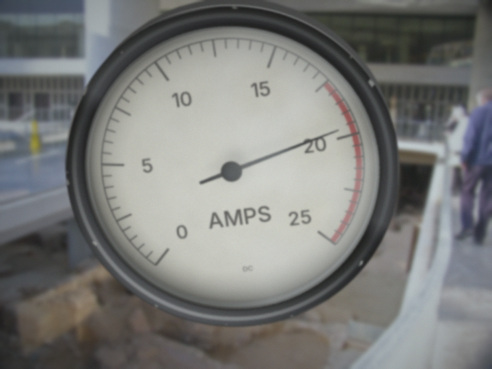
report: 19.5A
